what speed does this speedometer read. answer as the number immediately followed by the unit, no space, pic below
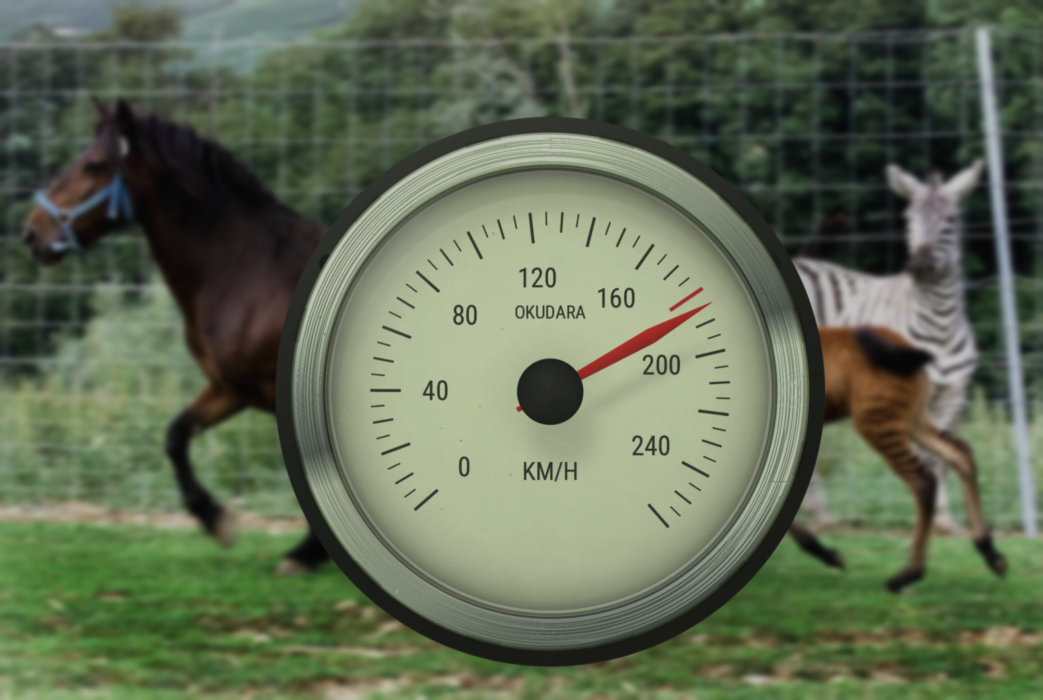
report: 185km/h
